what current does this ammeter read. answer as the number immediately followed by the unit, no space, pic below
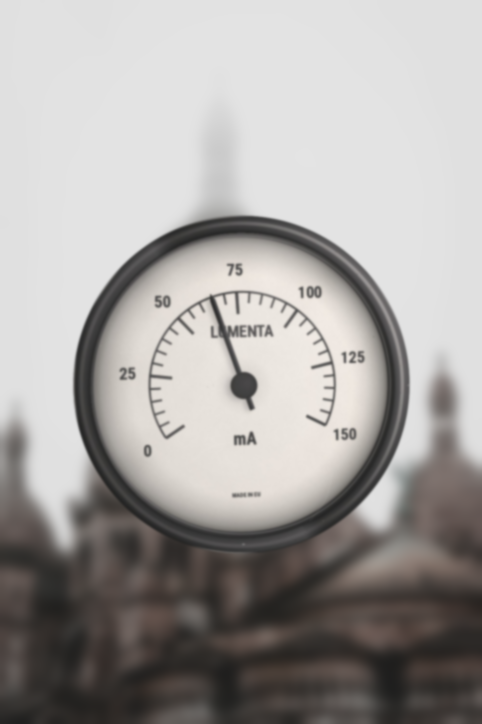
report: 65mA
